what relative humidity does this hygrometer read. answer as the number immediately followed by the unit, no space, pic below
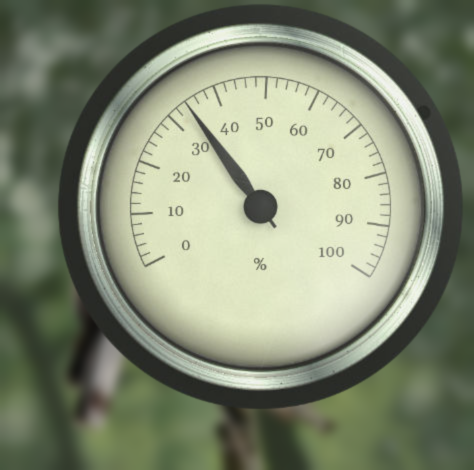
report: 34%
